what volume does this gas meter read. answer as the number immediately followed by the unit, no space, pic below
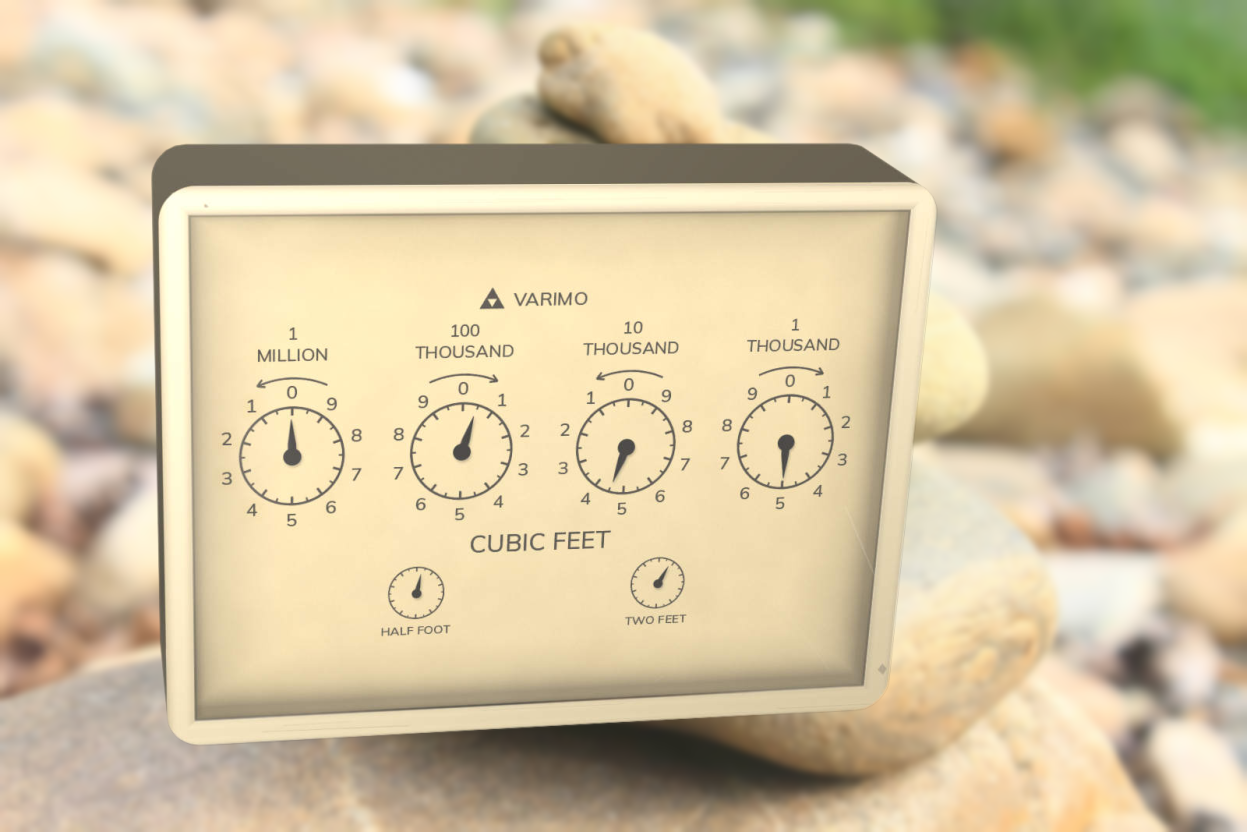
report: 4500ft³
